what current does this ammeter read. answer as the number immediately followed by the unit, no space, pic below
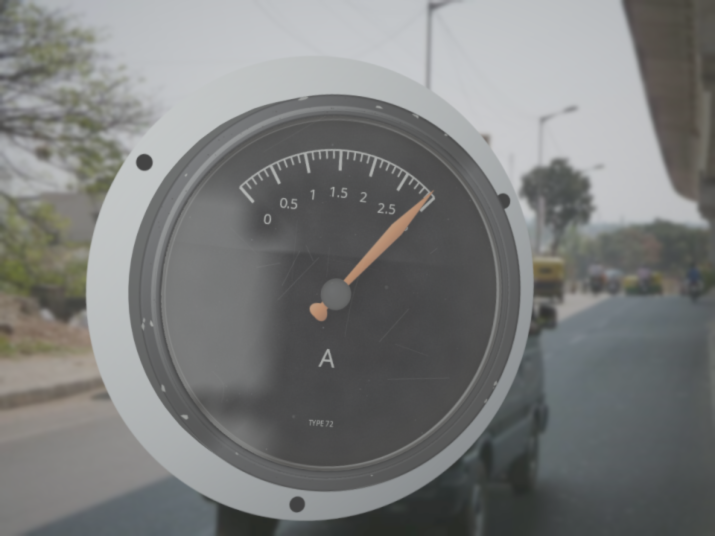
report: 2.9A
